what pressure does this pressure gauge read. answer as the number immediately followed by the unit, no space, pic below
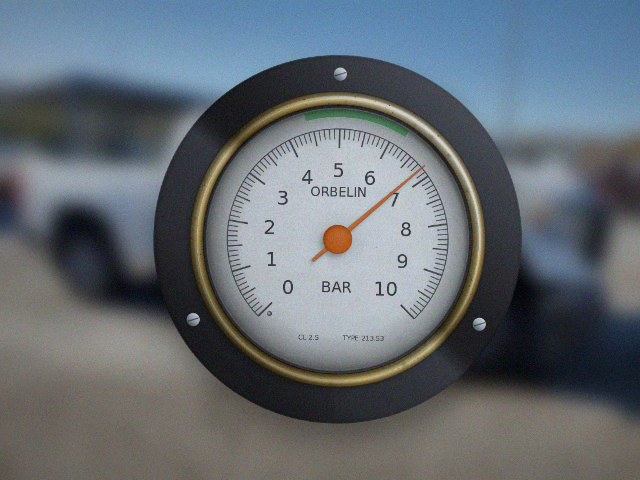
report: 6.8bar
